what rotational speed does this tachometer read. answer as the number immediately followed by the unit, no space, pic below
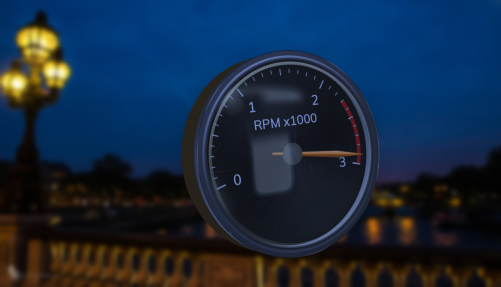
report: 2900rpm
